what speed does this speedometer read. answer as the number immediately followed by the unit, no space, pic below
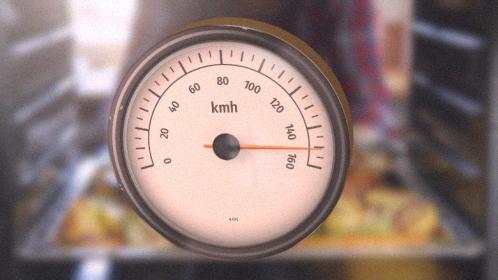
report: 150km/h
